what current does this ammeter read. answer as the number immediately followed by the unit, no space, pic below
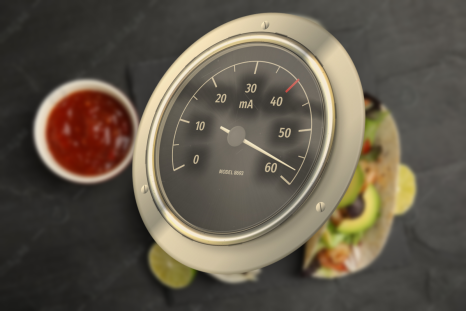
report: 57.5mA
